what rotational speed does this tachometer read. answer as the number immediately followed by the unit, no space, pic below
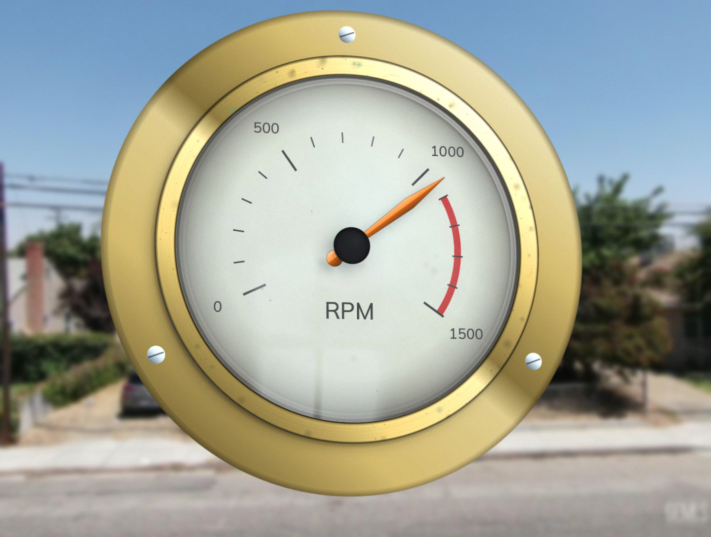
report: 1050rpm
